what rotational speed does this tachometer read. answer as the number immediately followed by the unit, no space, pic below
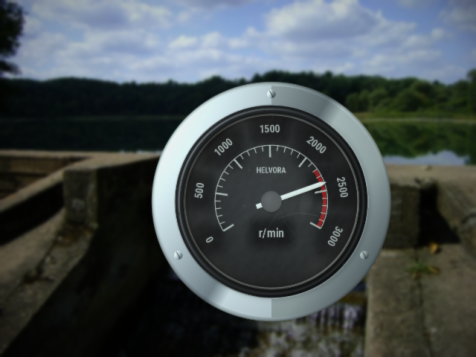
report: 2400rpm
